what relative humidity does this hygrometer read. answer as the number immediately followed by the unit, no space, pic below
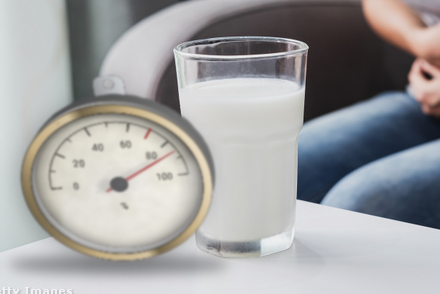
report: 85%
